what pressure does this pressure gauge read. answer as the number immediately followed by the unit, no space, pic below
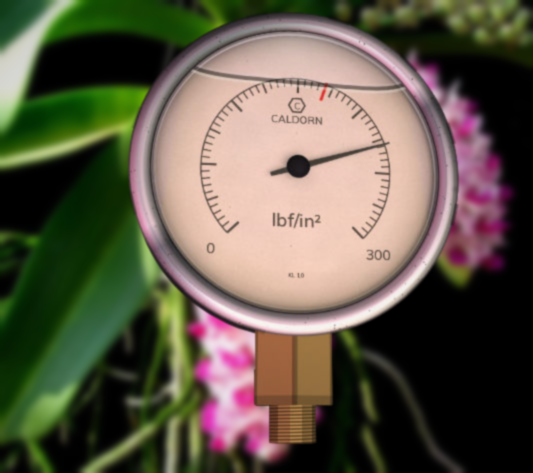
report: 230psi
